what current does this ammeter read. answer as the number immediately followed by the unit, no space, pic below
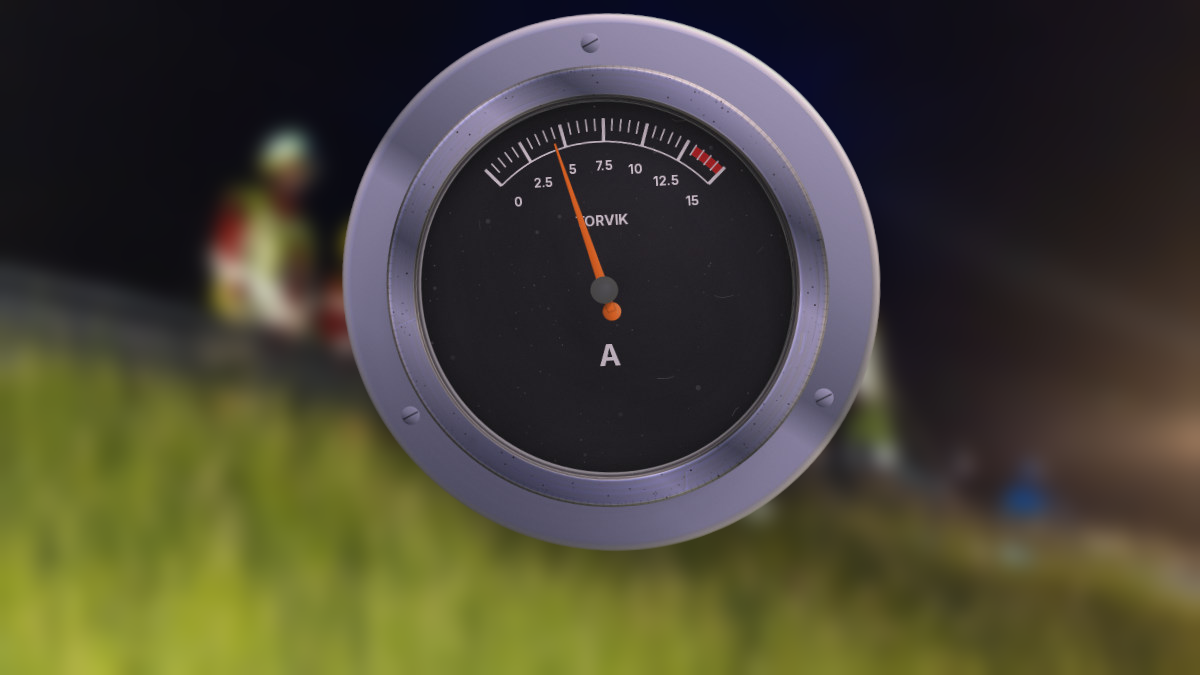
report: 4.5A
